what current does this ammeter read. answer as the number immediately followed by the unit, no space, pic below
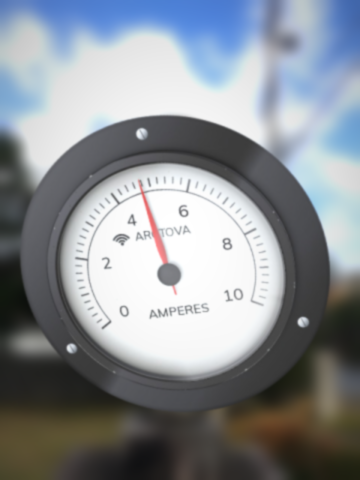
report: 4.8A
